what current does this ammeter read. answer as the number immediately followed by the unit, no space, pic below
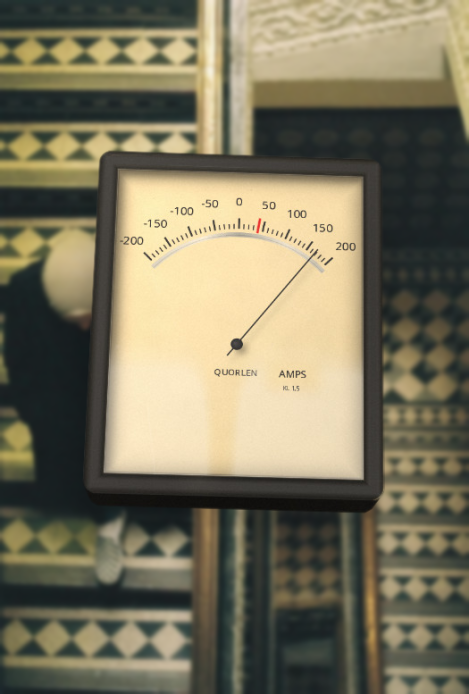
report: 170A
